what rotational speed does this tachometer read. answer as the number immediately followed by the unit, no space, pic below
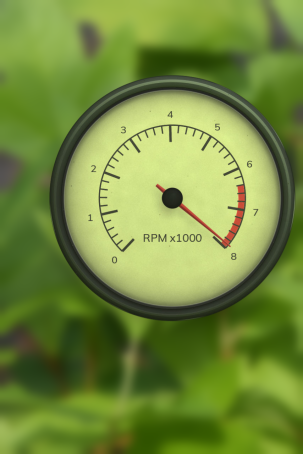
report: 7900rpm
